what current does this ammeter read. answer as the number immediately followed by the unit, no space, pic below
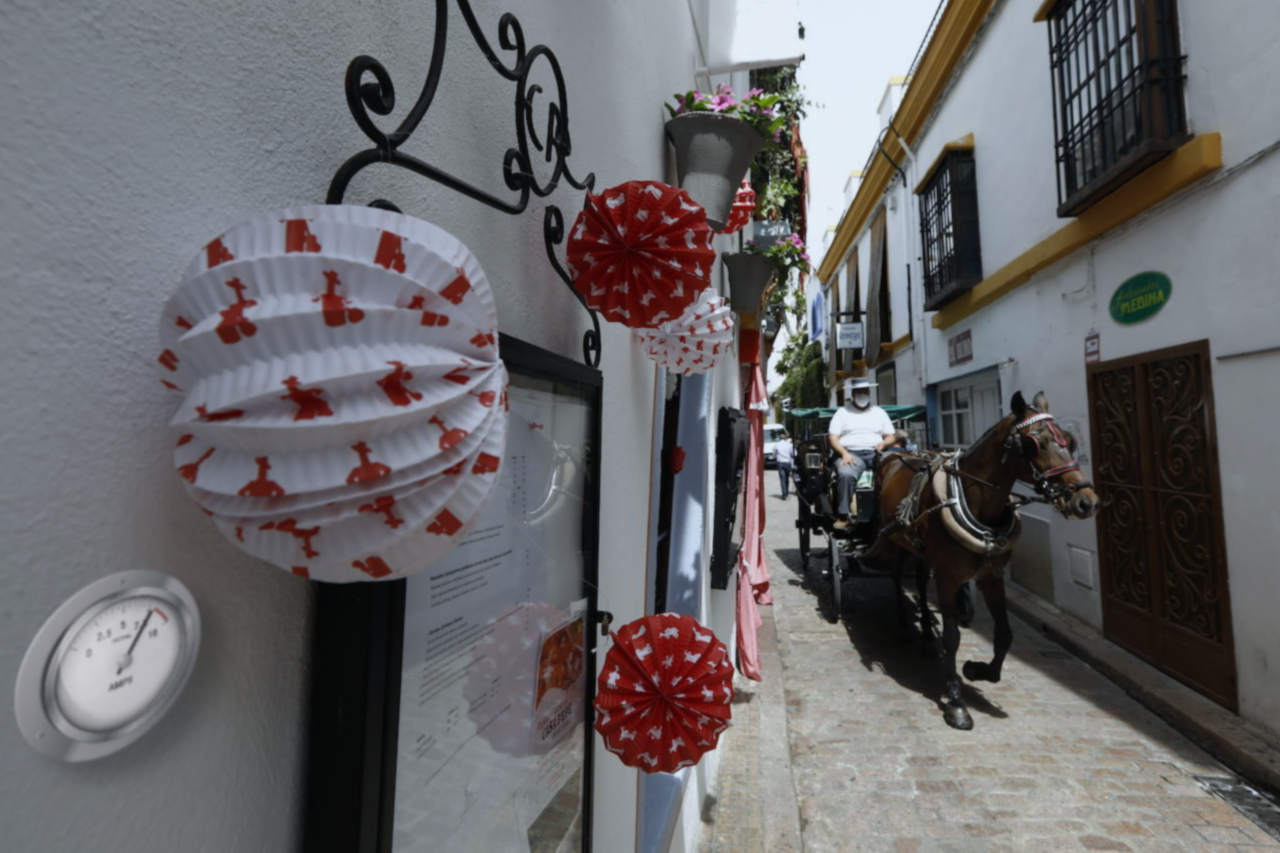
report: 7.5A
